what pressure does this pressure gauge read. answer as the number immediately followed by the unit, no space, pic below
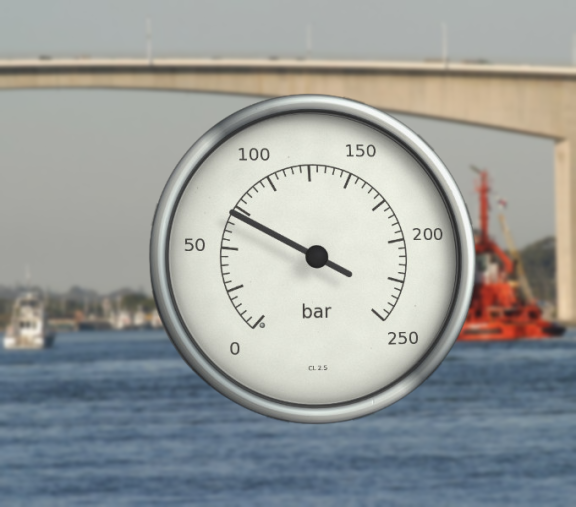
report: 70bar
